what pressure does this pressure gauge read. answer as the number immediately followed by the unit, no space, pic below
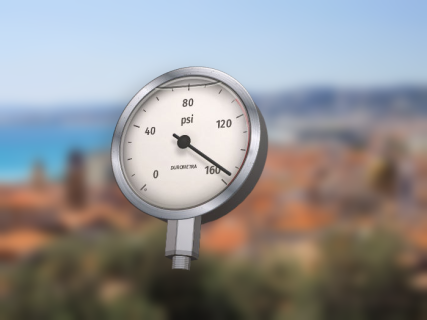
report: 155psi
